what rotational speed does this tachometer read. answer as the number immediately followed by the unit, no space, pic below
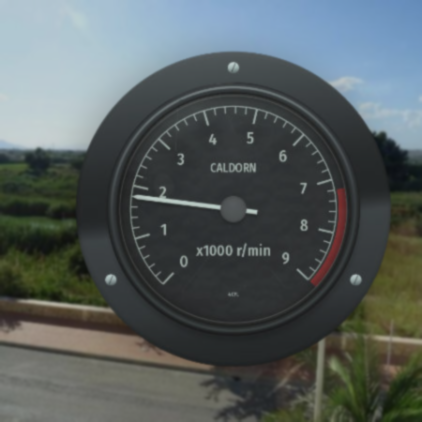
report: 1800rpm
